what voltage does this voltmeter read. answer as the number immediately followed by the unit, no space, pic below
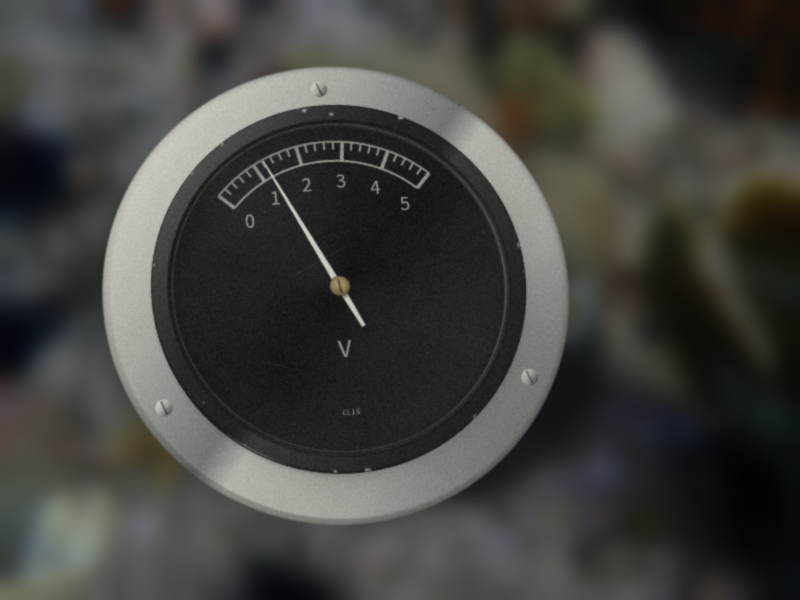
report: 1.2V
